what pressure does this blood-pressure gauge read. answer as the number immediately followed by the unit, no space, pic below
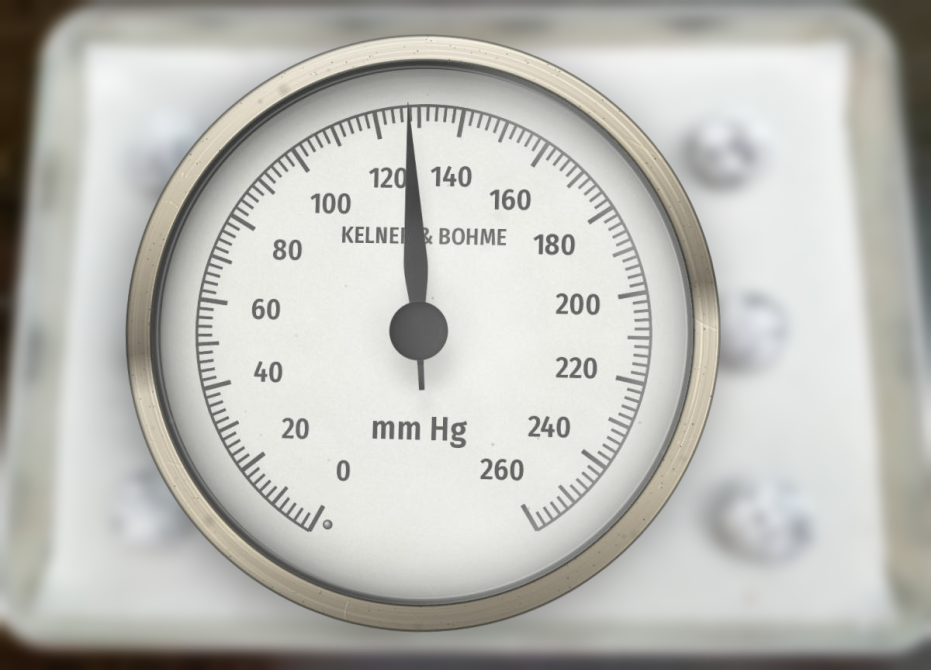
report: 128mmHg
